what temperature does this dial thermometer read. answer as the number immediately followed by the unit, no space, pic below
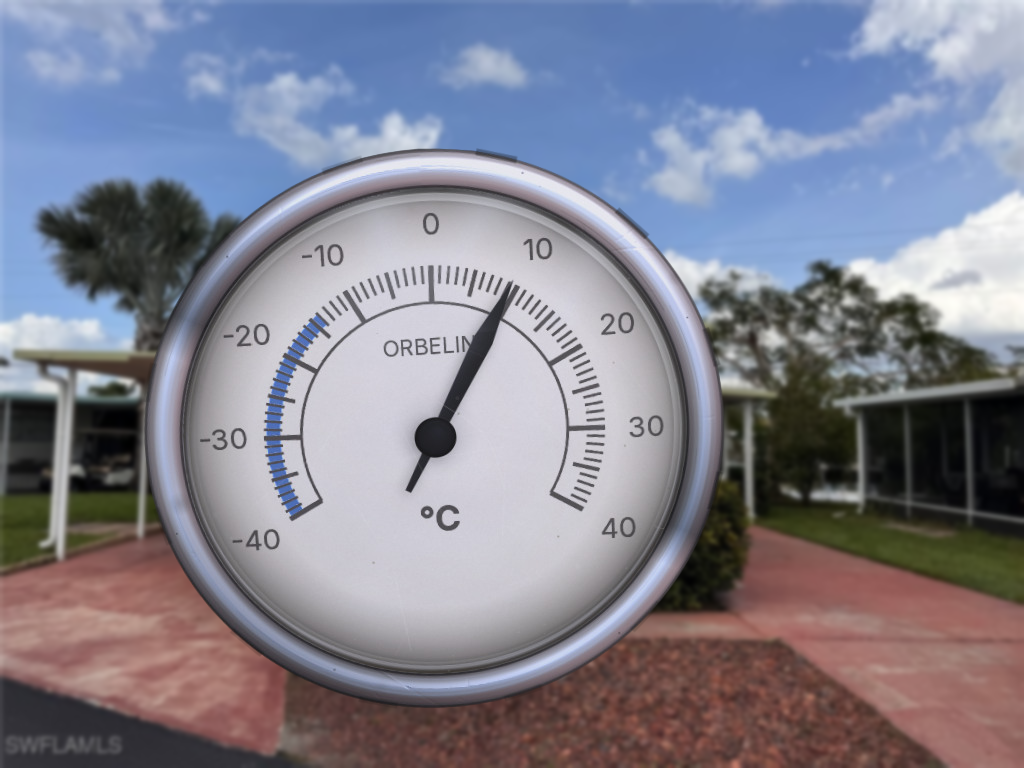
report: 9°C
